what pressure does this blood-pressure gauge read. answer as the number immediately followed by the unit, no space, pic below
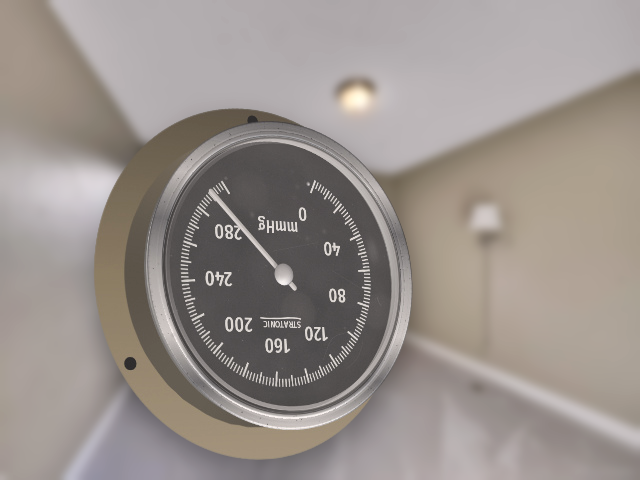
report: 290mmHg
